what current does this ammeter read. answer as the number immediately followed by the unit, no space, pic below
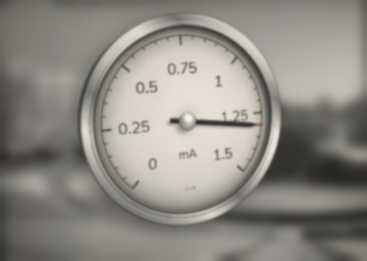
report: 1.3mA
